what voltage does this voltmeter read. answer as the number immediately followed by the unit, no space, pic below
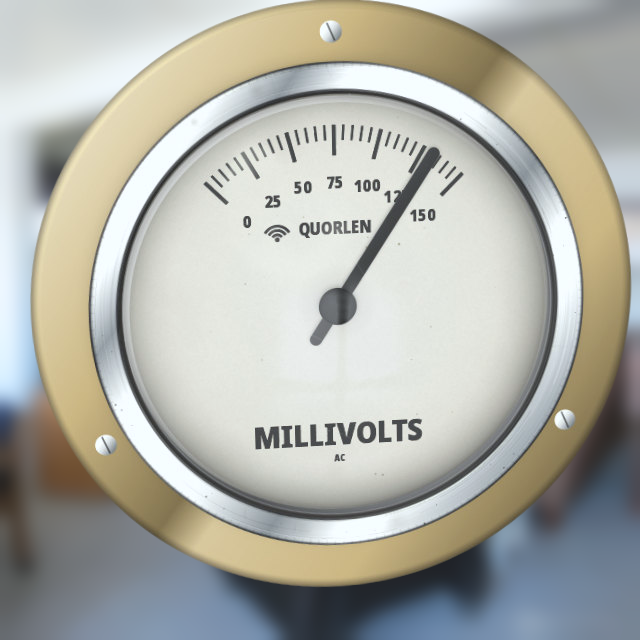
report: 130mV
